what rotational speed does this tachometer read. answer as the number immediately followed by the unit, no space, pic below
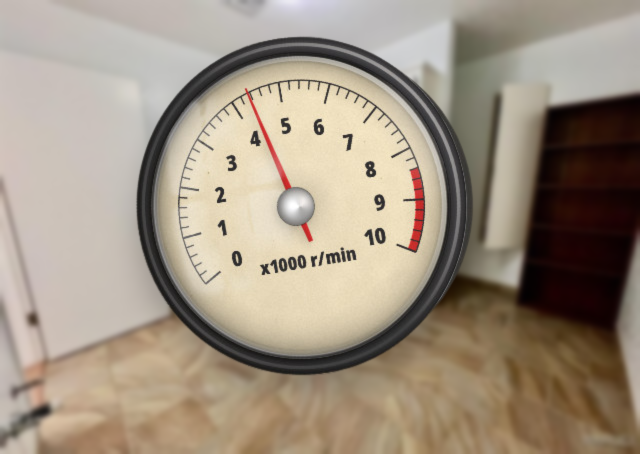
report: 4400rpm
